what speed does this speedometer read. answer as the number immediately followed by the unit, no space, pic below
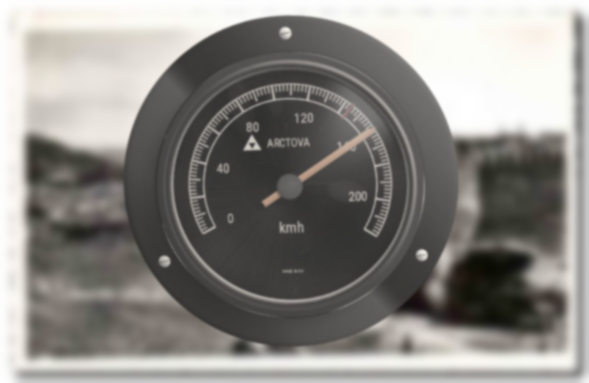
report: 160km/h
